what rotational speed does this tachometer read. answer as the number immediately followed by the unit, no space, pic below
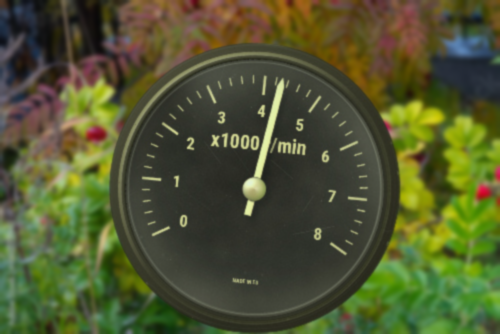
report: 4300rpm
